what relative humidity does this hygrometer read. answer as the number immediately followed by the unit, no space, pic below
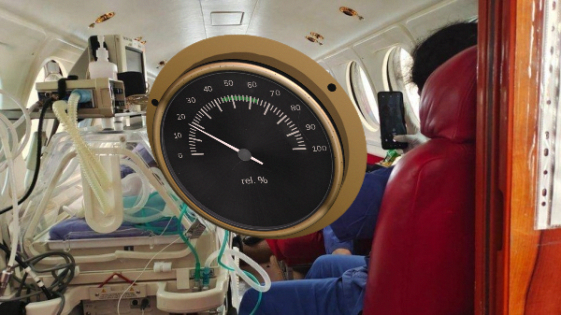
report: 20%
